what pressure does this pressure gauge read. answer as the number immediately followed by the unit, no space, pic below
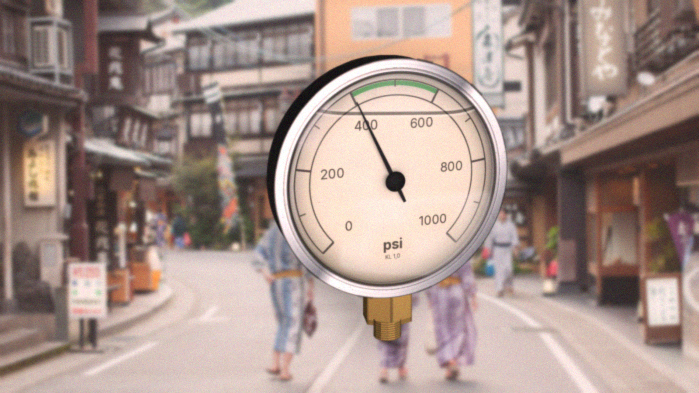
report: 400psi
